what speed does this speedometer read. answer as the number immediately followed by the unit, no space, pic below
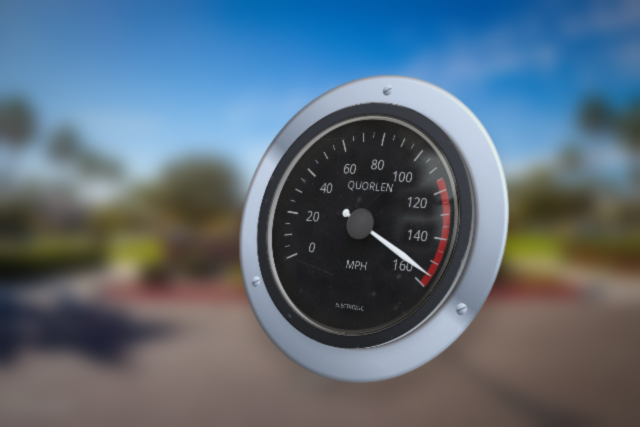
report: 155mph
